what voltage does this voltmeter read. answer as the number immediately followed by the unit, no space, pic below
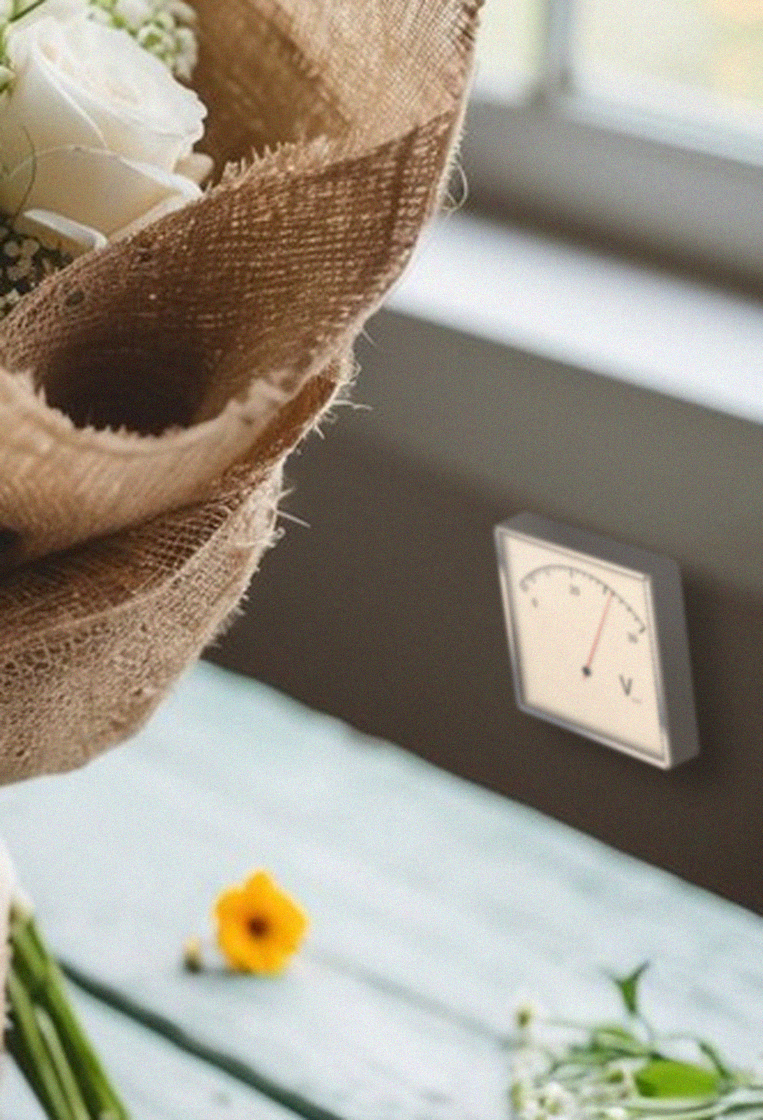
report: 26V
